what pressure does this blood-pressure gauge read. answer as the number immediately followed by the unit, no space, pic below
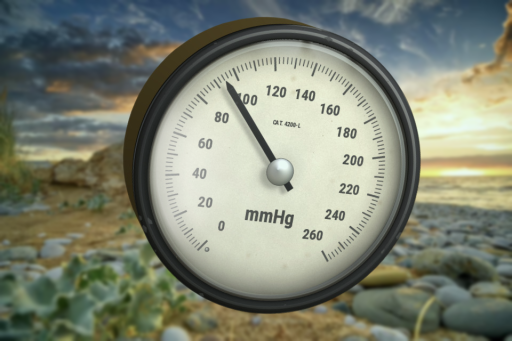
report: 94mmHg
